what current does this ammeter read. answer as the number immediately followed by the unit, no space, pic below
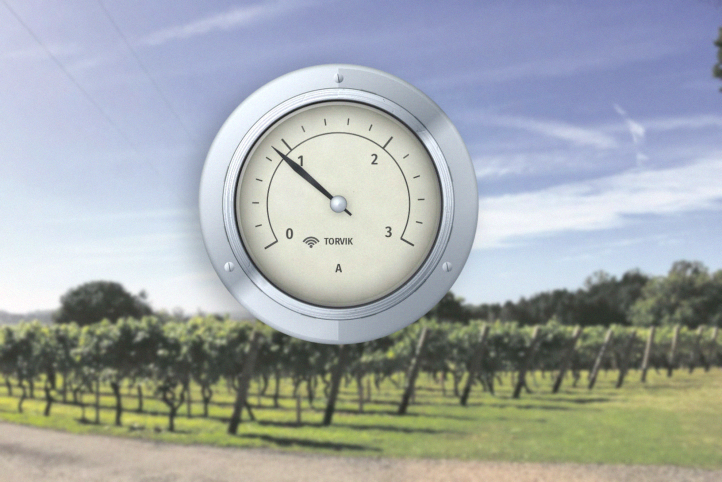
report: 0.9A
